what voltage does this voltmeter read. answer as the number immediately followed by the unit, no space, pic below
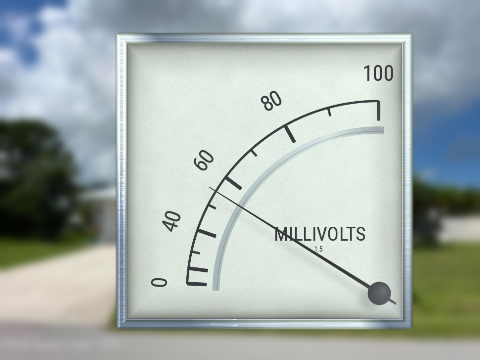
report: 55mV
